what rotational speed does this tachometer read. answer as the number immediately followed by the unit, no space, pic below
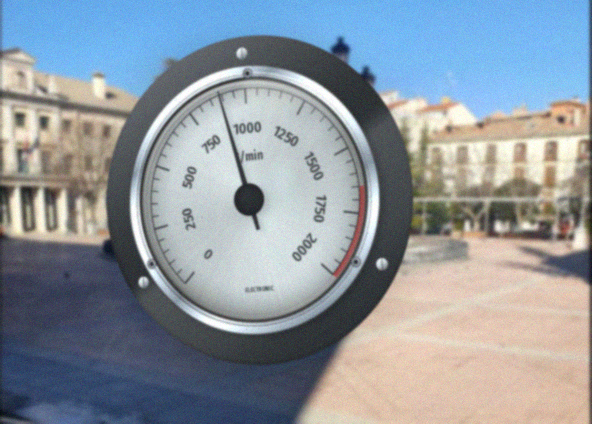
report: 900rpm
